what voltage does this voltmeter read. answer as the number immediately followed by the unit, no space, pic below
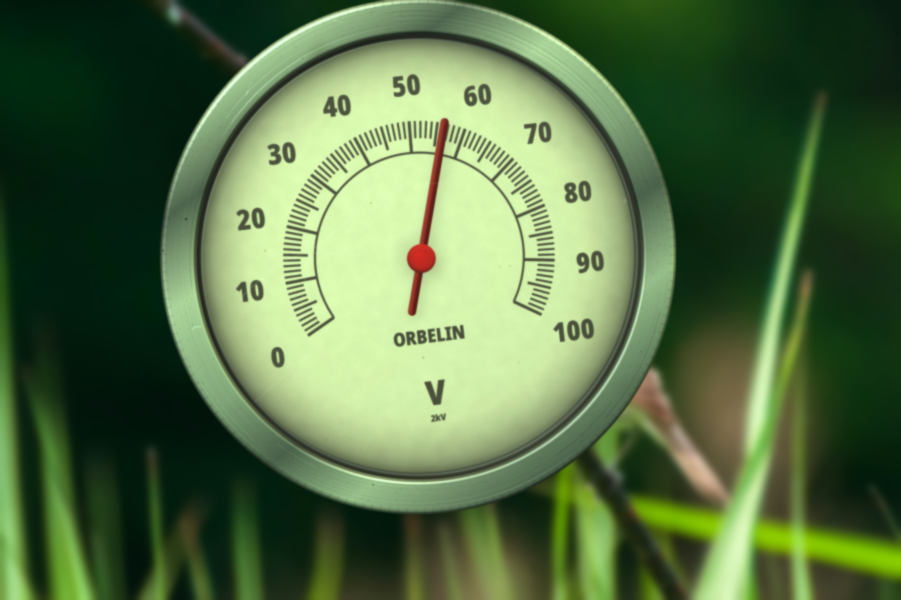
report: 56V
